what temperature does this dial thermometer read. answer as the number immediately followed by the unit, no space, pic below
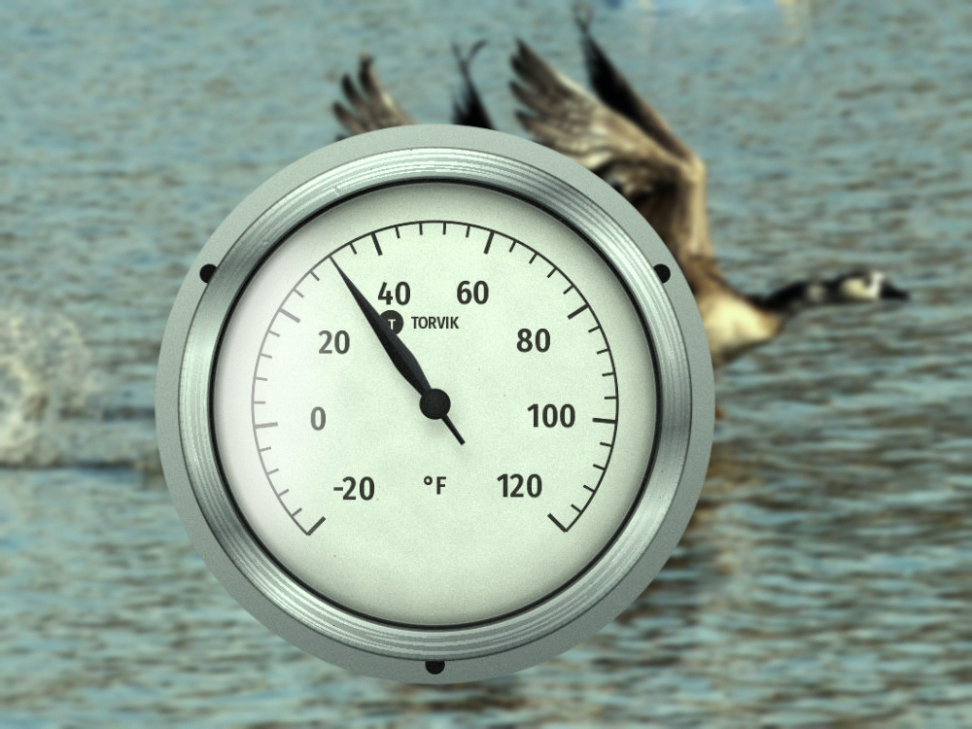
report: 32°F
